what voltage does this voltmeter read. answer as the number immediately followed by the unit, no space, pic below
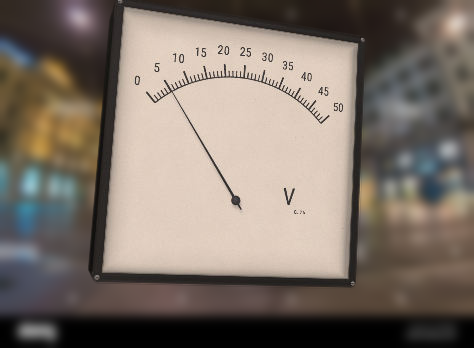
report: 5V
